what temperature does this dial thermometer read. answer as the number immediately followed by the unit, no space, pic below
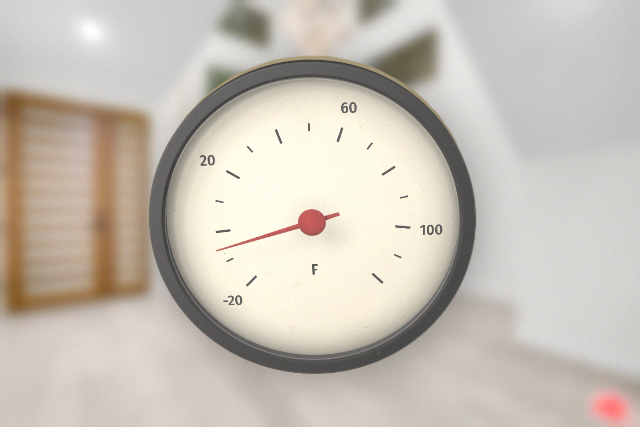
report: -5°F
